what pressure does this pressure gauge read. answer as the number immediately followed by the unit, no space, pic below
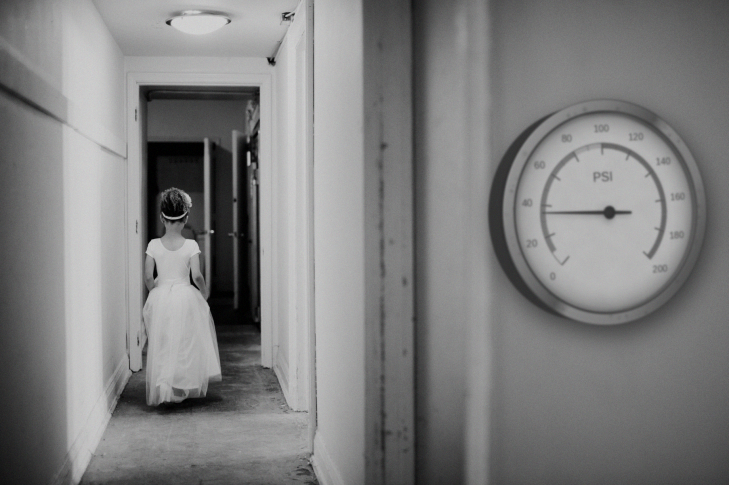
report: 35psi
